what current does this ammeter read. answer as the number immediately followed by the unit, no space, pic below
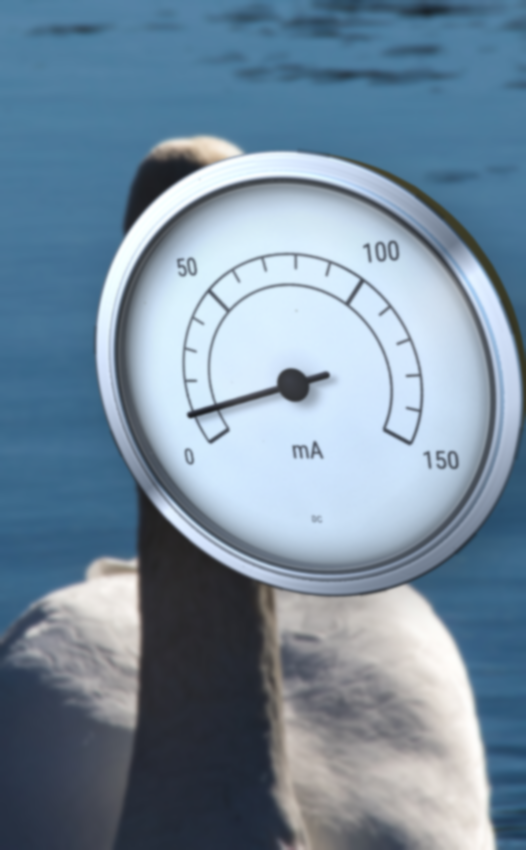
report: 10mA
